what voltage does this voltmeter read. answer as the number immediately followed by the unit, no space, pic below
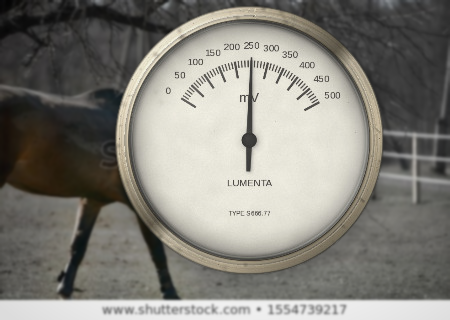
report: 250mV
